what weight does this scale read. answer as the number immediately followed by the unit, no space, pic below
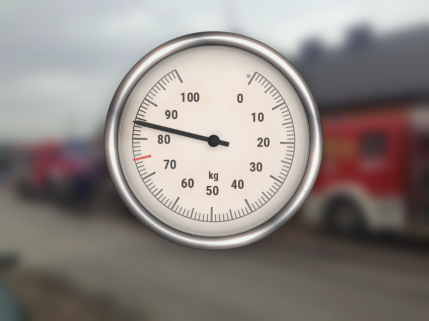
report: 84kg
